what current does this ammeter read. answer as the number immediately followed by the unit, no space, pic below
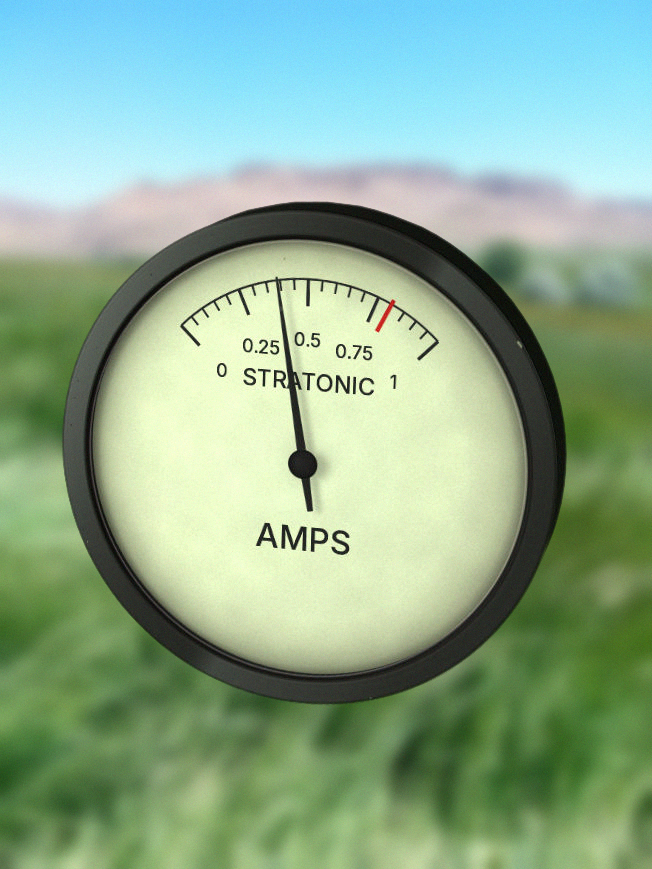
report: 0.4A
